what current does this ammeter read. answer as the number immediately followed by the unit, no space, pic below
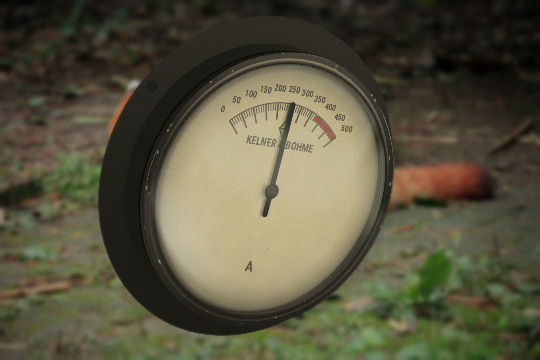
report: 250A
